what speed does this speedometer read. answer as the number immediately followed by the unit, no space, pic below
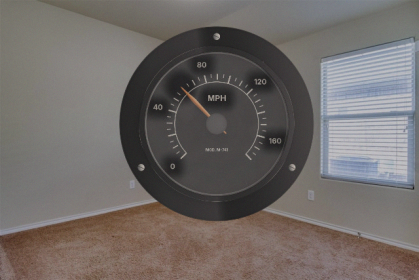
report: 60mph
